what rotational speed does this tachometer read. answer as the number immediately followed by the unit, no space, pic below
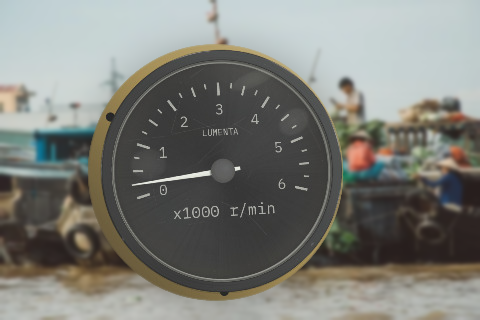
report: 250rpm
